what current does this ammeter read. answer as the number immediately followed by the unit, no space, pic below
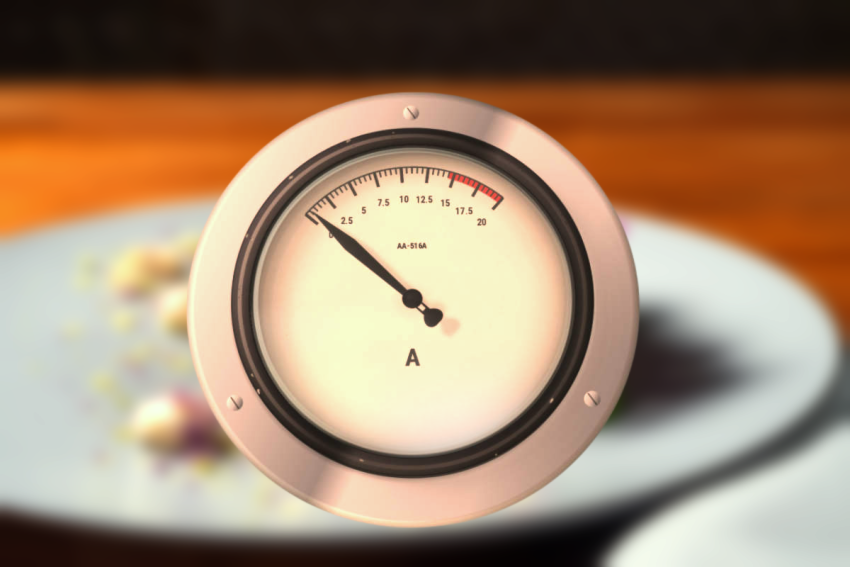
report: 0.5A
